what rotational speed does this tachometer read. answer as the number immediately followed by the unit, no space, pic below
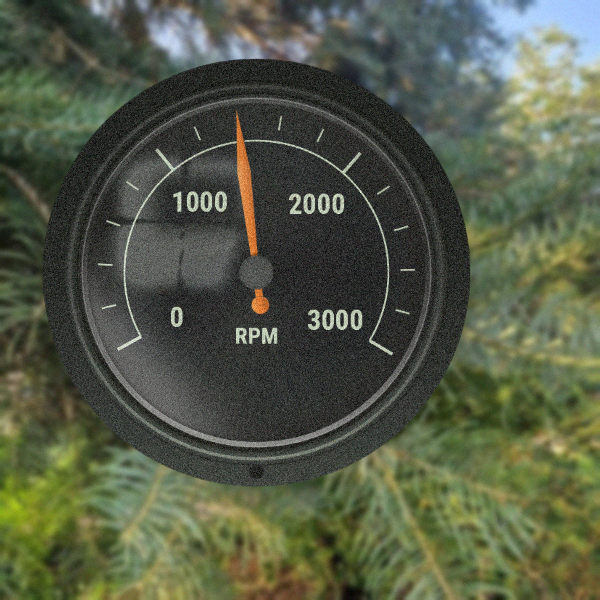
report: 1400rpm
